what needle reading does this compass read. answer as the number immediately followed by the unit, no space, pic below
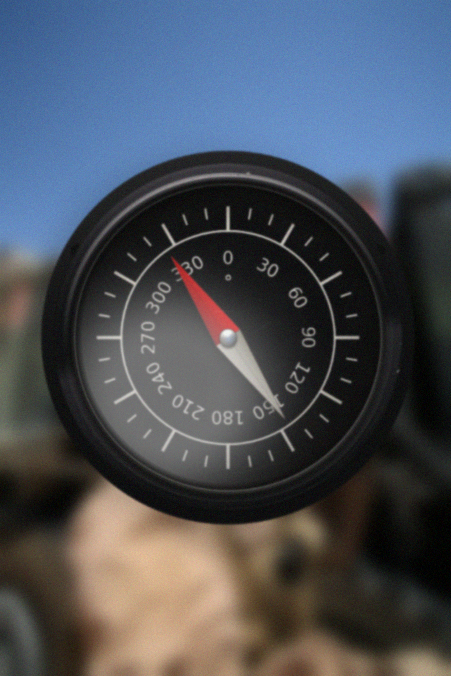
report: 325°
